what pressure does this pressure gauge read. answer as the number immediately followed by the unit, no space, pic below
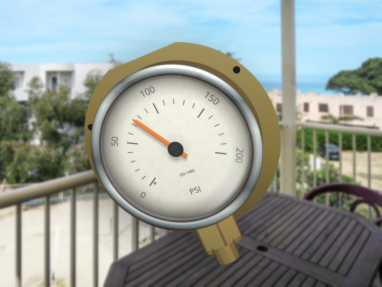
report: 75psi
